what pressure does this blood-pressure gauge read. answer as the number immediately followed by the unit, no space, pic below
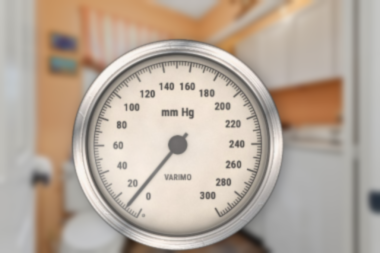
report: 10mmHg
